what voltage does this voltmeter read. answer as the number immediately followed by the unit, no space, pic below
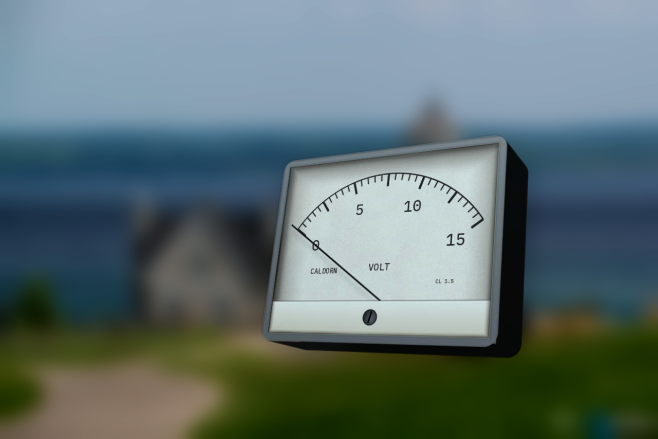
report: 0V
